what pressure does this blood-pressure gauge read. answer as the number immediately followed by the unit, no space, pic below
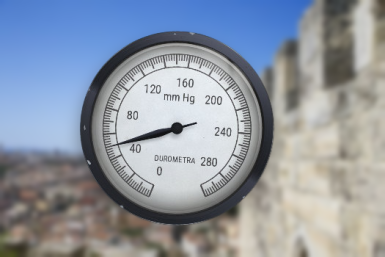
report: 50mmHg
